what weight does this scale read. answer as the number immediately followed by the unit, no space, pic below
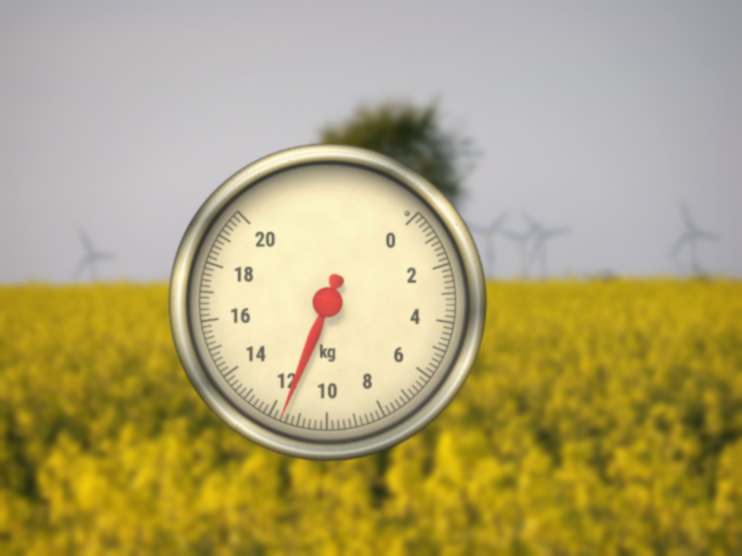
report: 11.6kg
